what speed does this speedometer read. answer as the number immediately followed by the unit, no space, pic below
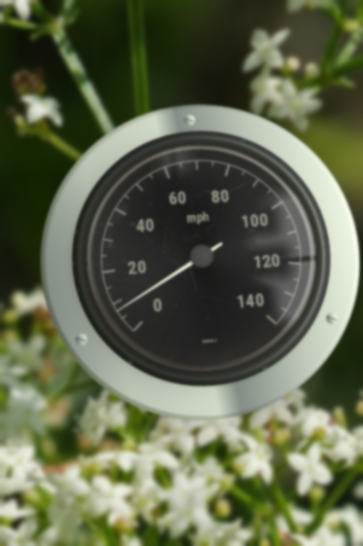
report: 7.5mph
